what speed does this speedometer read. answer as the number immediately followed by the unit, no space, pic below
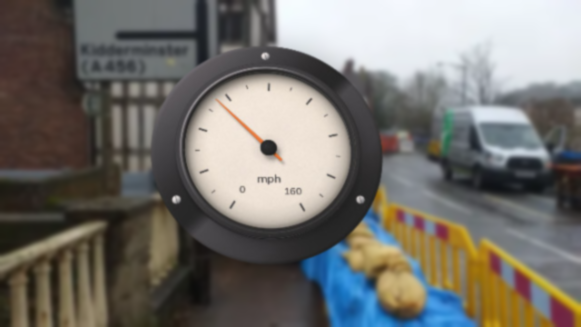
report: 55mph
